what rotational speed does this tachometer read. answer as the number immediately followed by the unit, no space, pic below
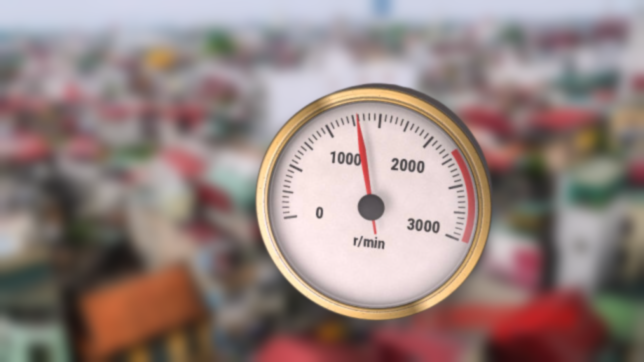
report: 1300rpm
